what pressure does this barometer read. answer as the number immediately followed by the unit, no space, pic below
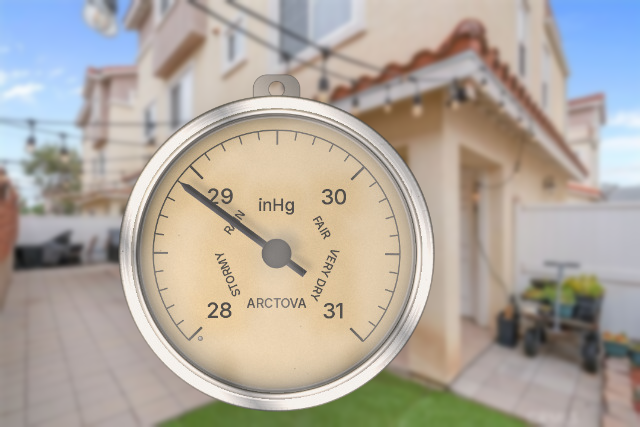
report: 28.9inHg
